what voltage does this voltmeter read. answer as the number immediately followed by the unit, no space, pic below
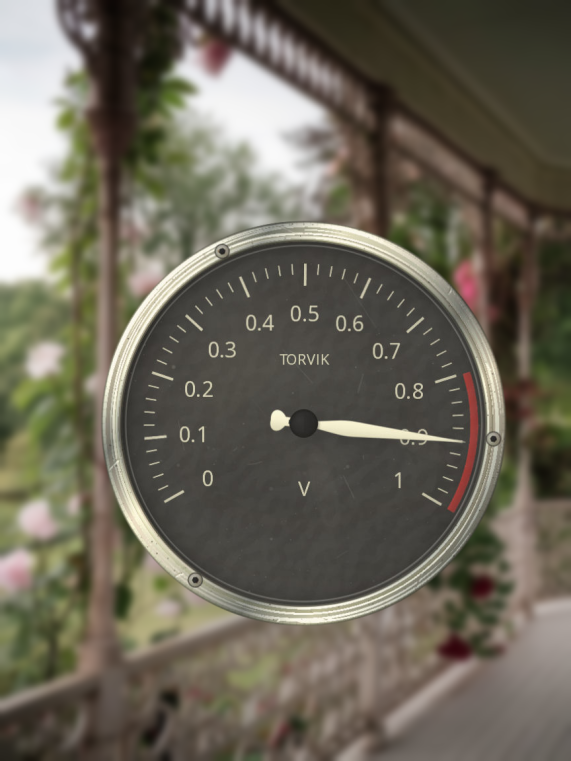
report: 0.9V
